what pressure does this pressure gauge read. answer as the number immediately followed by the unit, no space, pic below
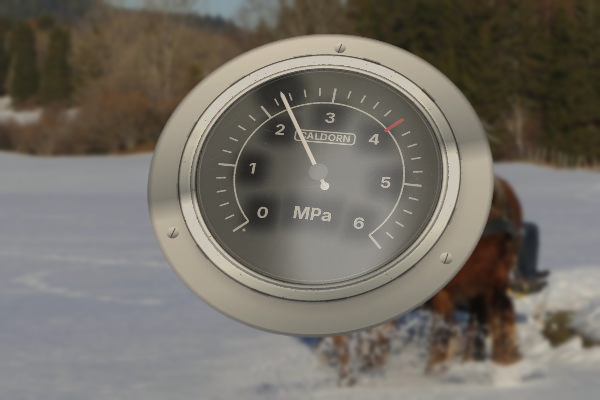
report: 2.3MPa
